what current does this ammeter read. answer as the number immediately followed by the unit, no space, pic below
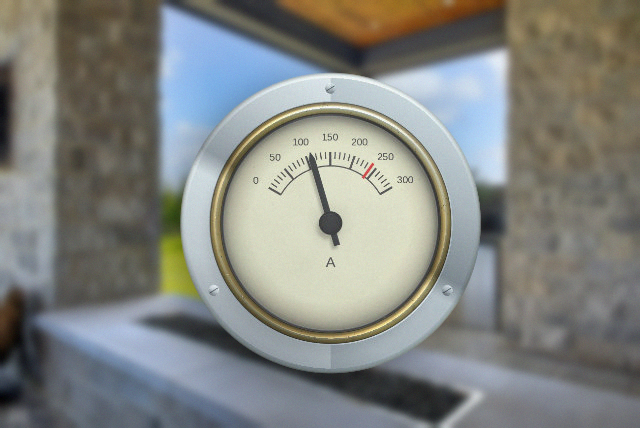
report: 110A
